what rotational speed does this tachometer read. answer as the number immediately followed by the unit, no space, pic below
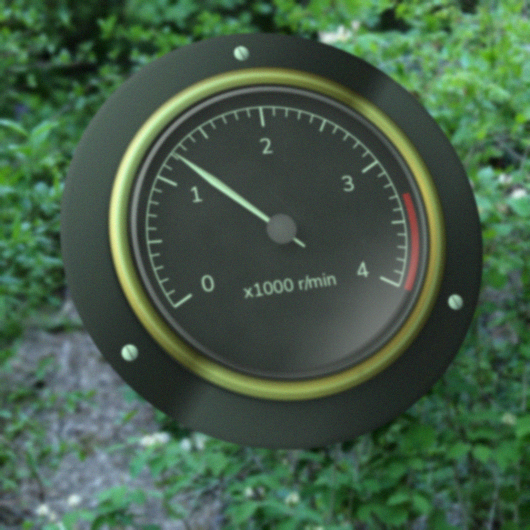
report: 1200rpm
